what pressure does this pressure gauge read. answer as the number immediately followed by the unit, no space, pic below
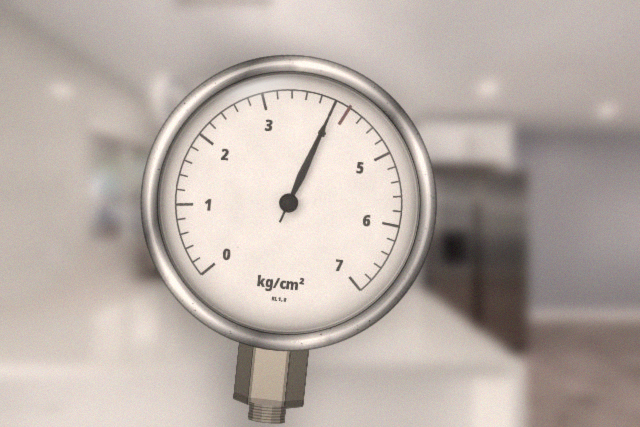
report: 4kg/cm²
